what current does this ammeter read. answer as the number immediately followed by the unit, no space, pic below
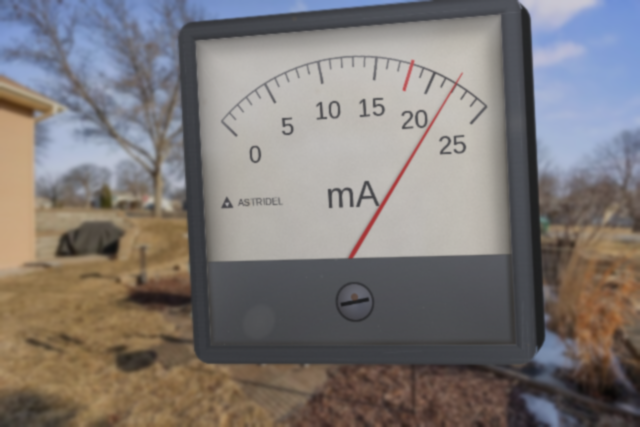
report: 22mA
